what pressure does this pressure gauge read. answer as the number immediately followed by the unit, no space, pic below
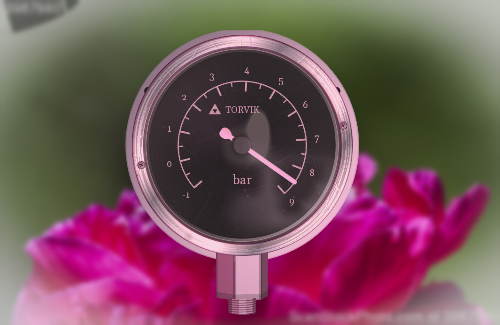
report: 8.5bar
